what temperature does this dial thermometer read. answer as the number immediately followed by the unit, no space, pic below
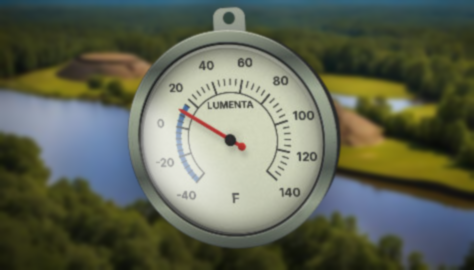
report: 12°F
